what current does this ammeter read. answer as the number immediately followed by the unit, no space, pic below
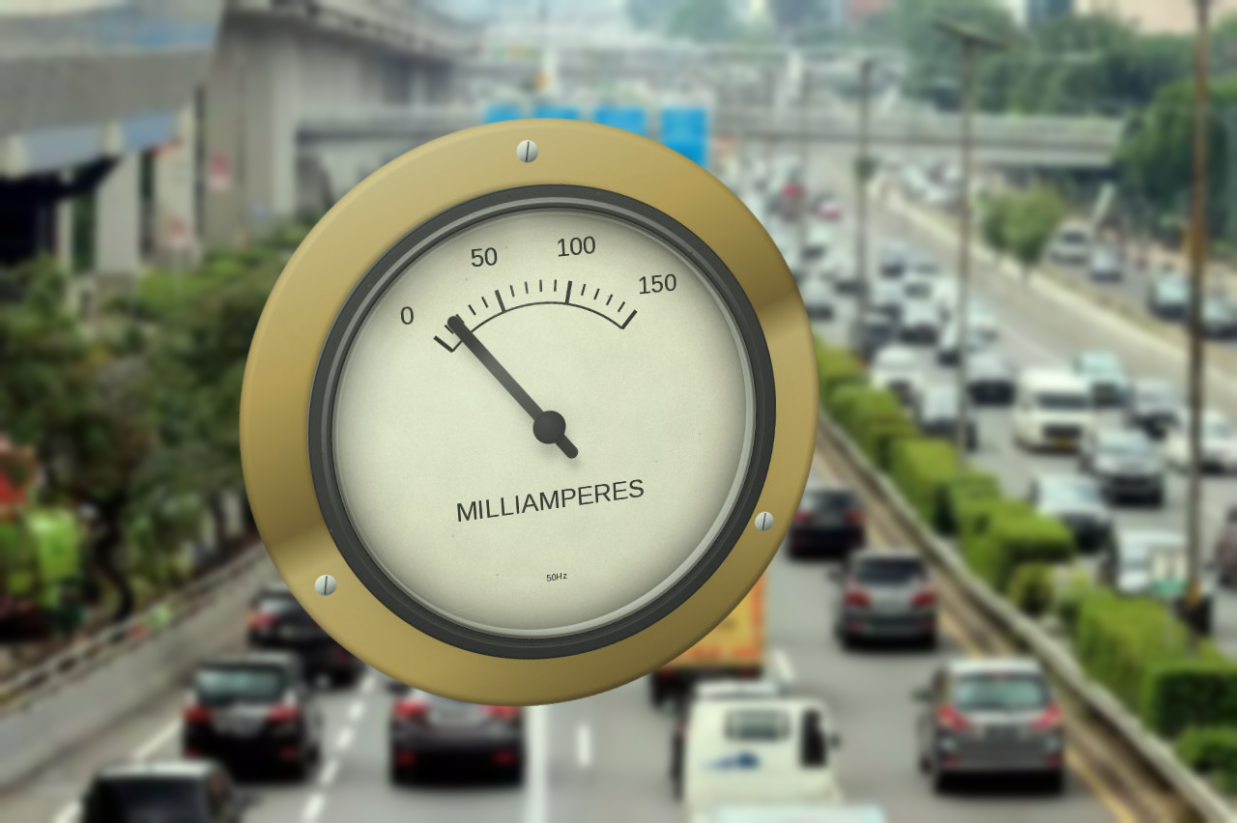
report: 15mA
